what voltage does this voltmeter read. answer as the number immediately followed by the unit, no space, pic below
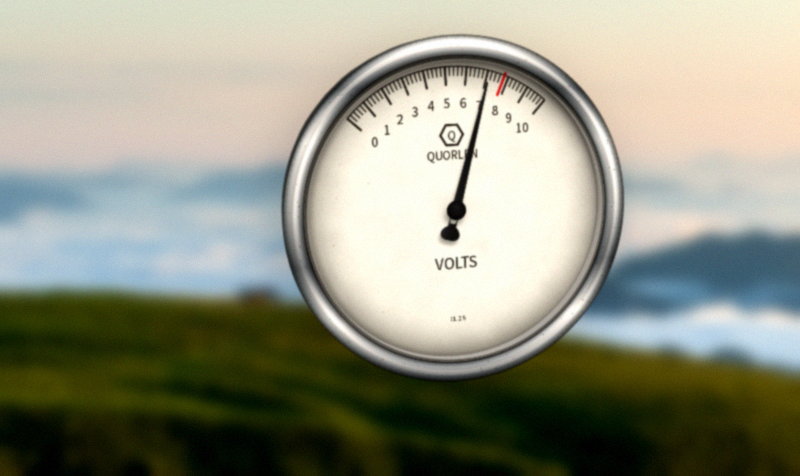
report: 7V
